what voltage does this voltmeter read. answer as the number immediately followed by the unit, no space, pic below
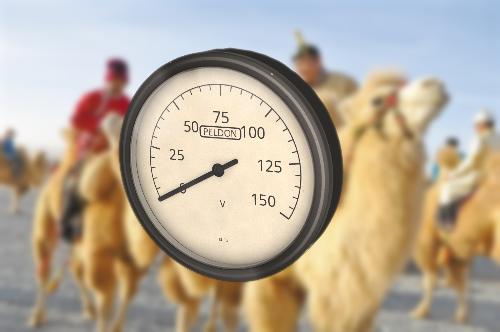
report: 0V
